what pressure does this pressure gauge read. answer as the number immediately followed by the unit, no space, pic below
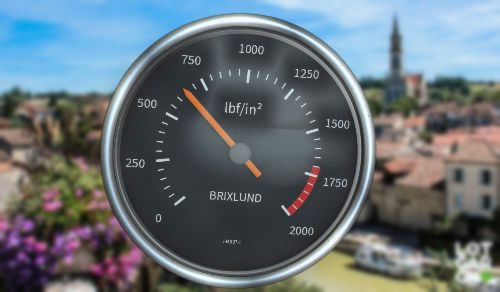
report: 650psi
